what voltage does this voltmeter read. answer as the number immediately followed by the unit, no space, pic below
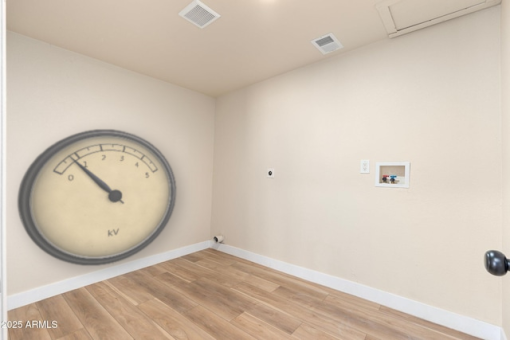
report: 0.75kV
